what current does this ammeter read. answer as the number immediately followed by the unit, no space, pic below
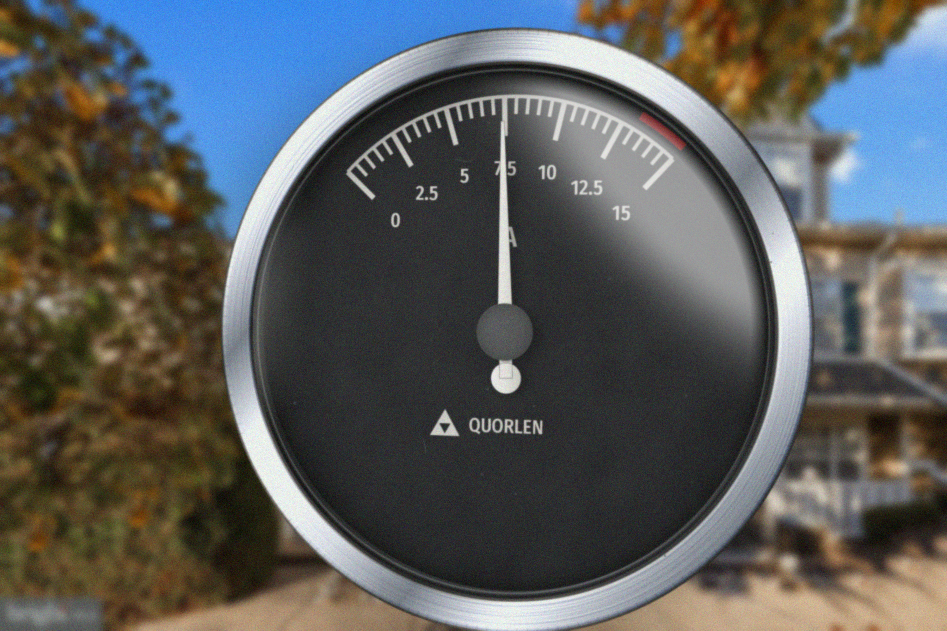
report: 7.5A
